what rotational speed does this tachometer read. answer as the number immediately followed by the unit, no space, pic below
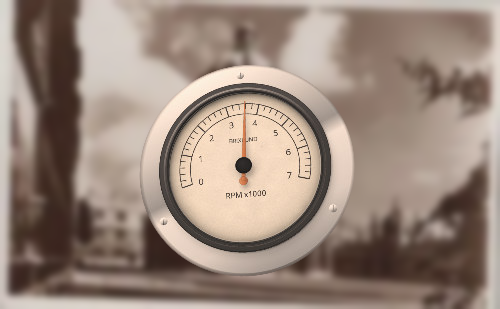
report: 3600rpm
